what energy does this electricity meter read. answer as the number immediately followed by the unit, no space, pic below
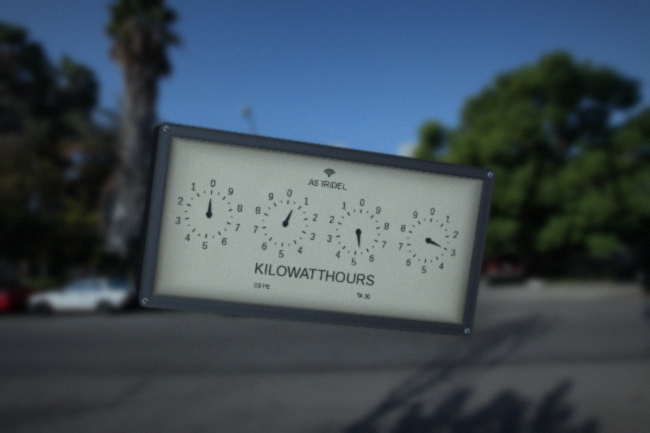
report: 53kWh
